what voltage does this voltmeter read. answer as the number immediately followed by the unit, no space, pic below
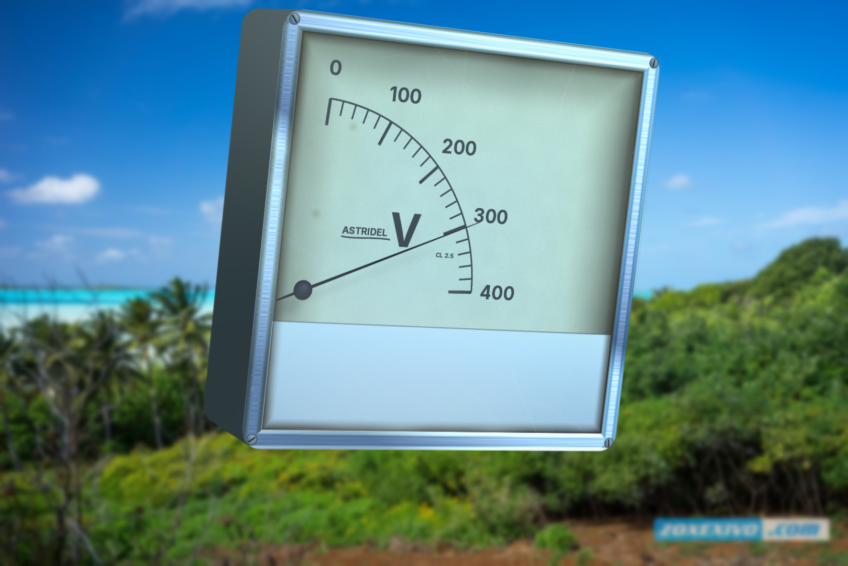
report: 300V
